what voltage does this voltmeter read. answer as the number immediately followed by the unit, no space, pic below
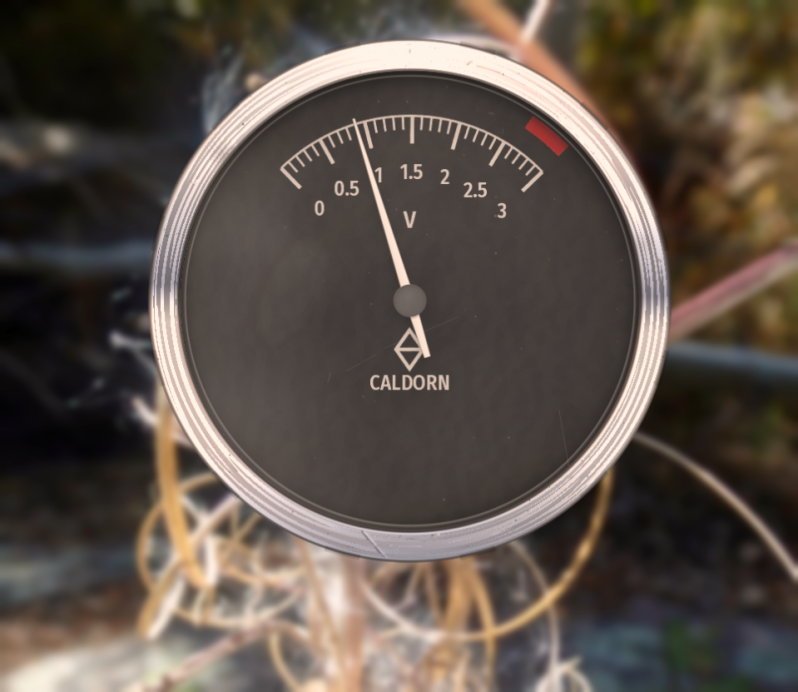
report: 0.9V
